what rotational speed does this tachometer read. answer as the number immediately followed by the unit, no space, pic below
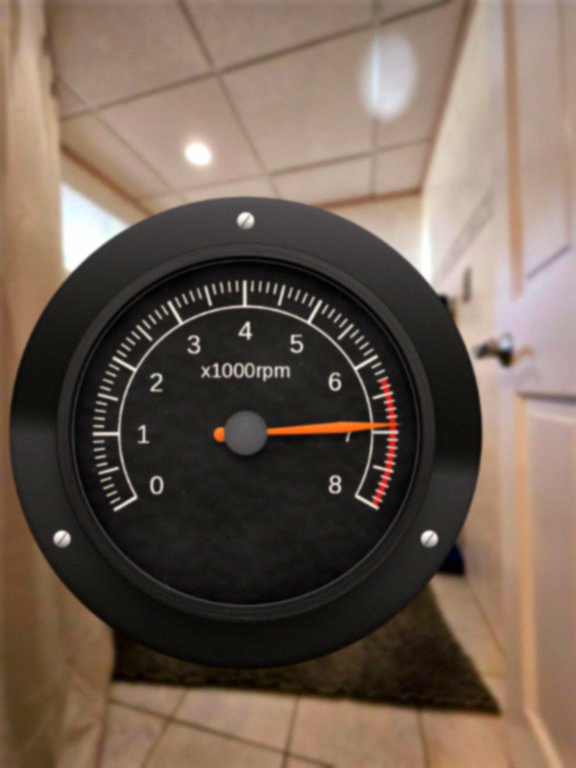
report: 6900rpm
